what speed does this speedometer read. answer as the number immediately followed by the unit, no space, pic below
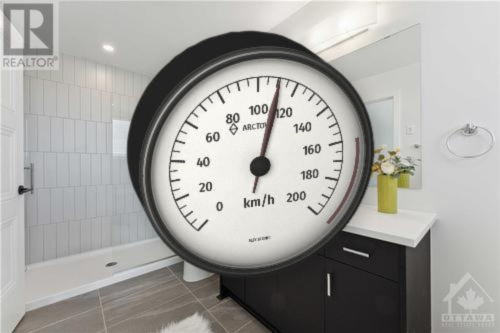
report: 110km/h
